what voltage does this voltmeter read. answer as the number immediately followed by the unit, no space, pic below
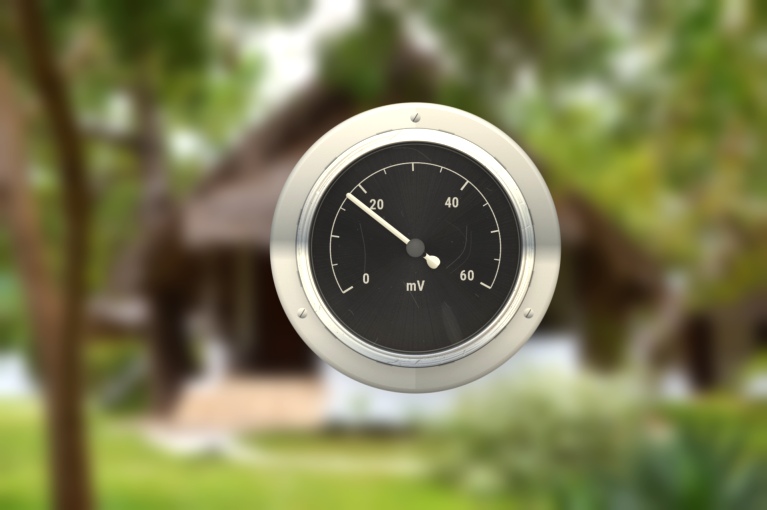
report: 17.5mV
